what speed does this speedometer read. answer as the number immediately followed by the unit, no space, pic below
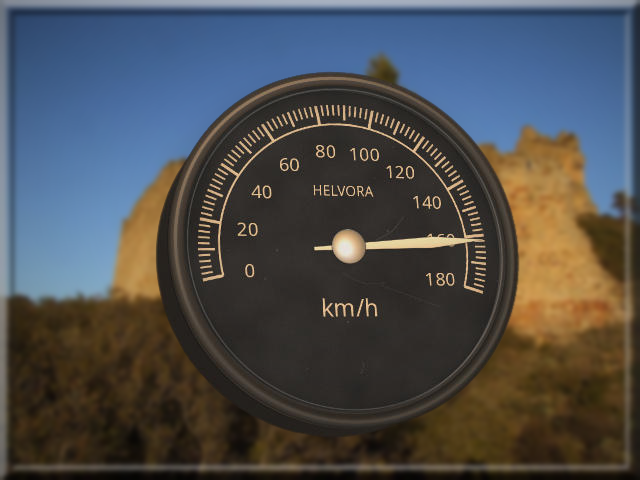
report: 162km/h
